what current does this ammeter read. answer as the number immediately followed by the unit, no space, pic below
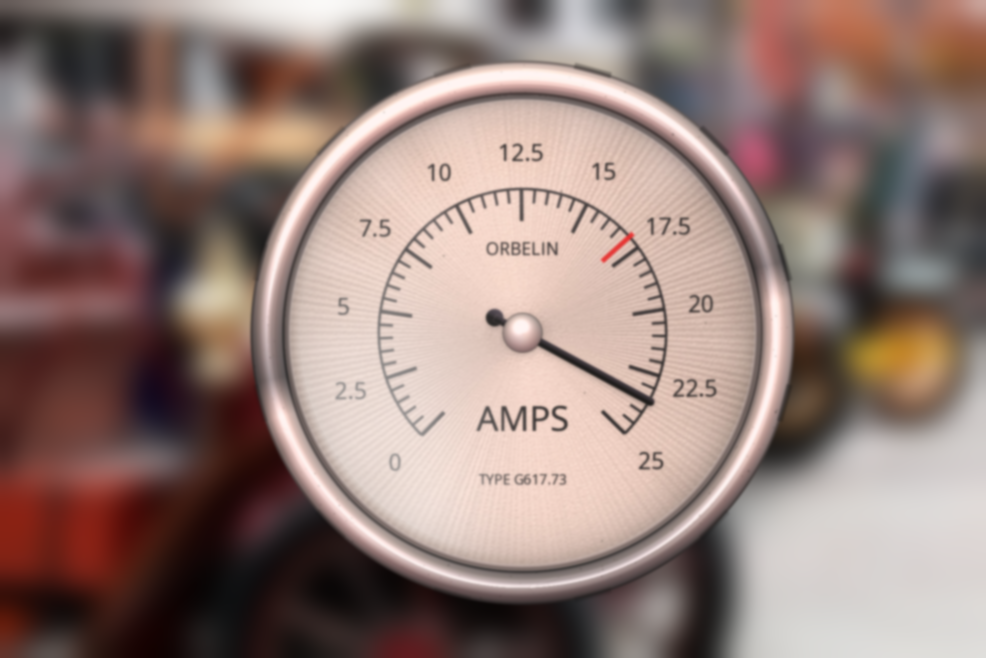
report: 23.5A
